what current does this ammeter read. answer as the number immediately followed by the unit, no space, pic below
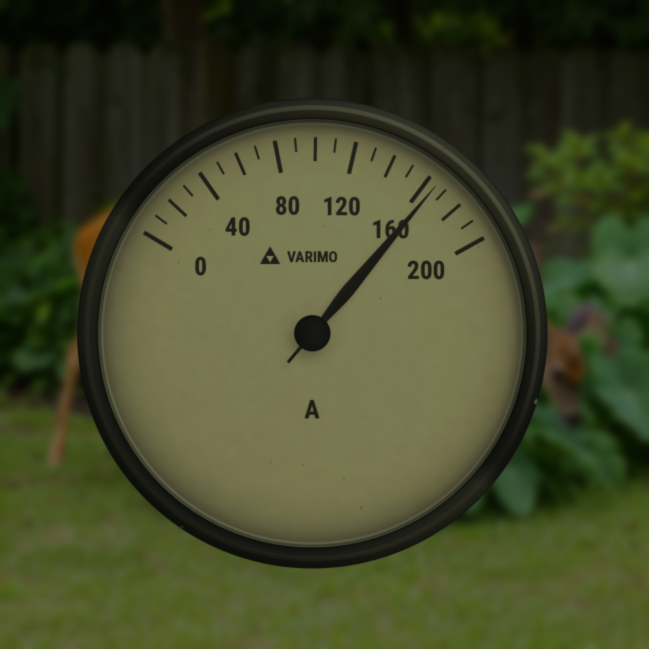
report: 165A
